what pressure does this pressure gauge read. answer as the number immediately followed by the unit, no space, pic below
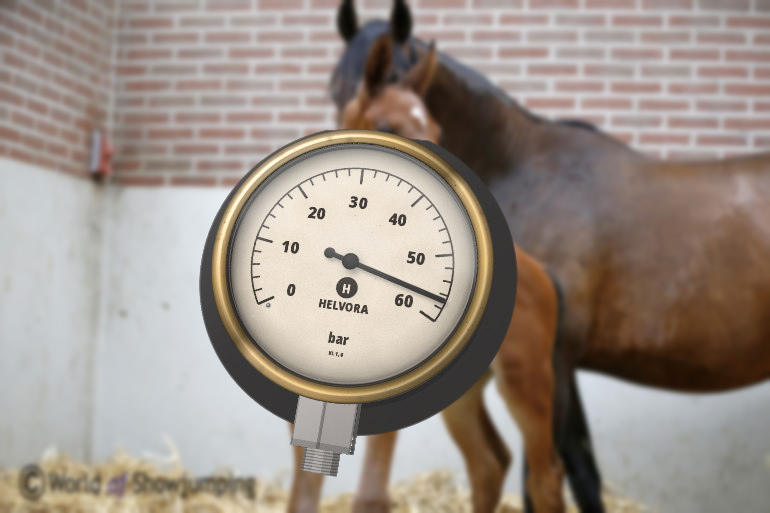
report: 57bar
